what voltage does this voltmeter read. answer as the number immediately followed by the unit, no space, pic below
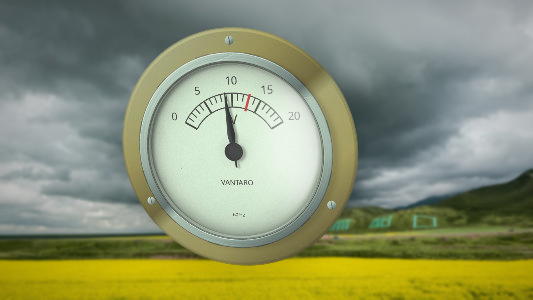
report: 9V
